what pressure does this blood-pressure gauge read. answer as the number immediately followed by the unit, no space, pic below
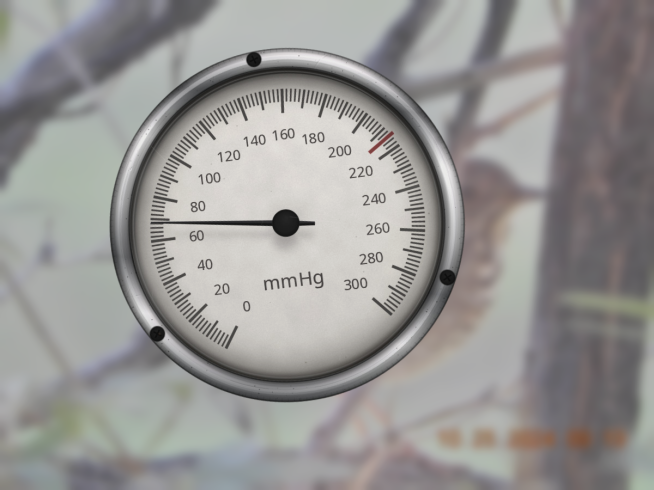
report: 68mmHg
